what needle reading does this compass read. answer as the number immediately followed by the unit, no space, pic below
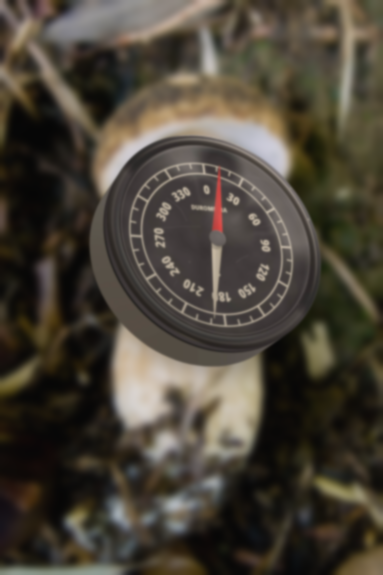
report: 10°
